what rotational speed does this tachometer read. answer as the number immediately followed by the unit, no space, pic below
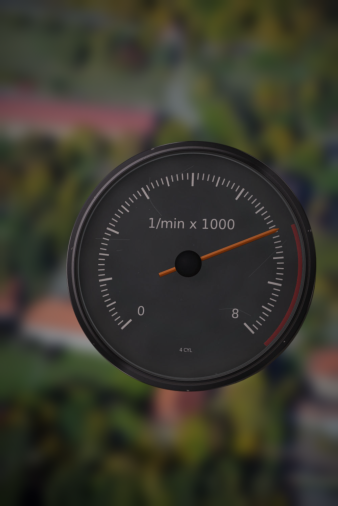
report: 6000rpm
